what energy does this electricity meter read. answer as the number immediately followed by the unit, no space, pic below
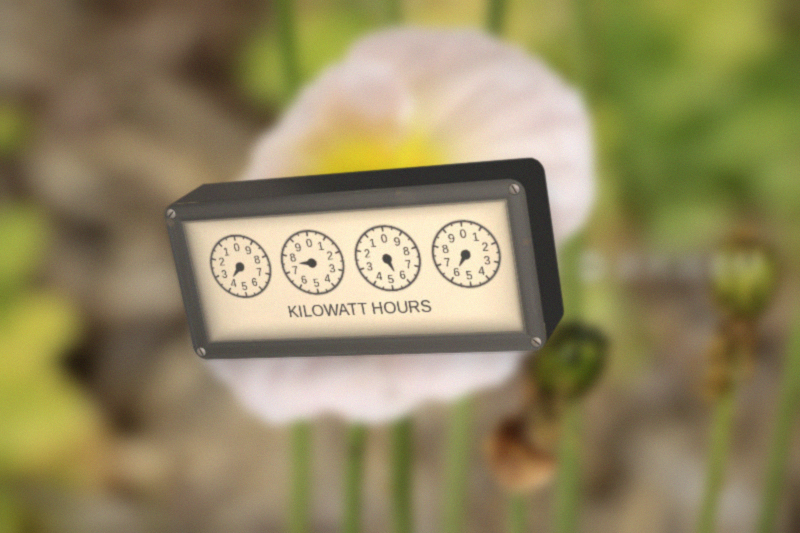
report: 3756kWh
